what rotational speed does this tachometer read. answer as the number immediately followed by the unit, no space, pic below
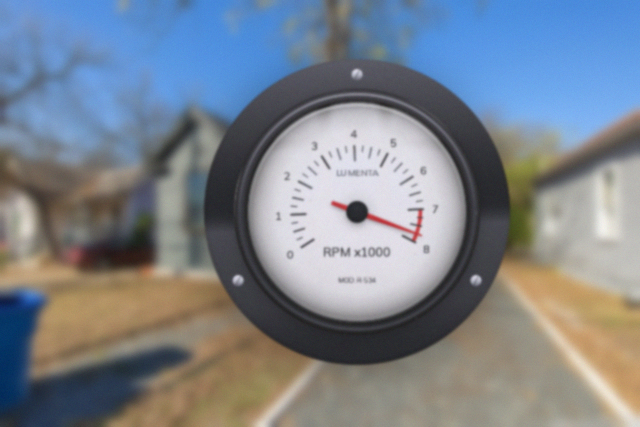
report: 7750rpm
